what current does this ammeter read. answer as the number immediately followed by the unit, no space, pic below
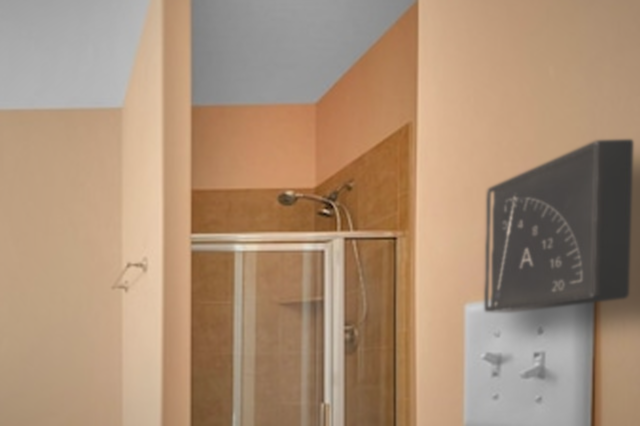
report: 2A
